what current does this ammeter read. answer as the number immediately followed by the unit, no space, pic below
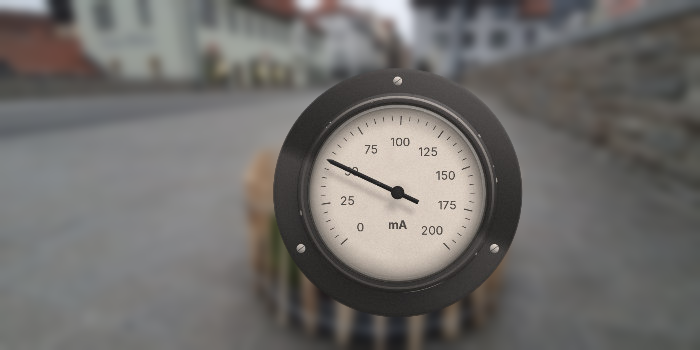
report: 50mA
